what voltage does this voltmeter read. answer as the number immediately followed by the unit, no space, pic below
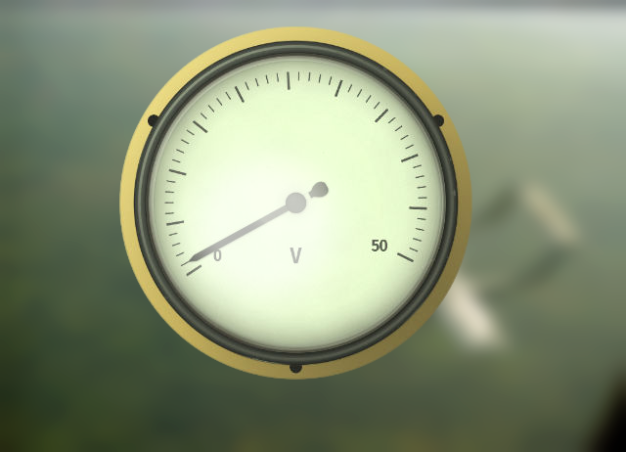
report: 1V
